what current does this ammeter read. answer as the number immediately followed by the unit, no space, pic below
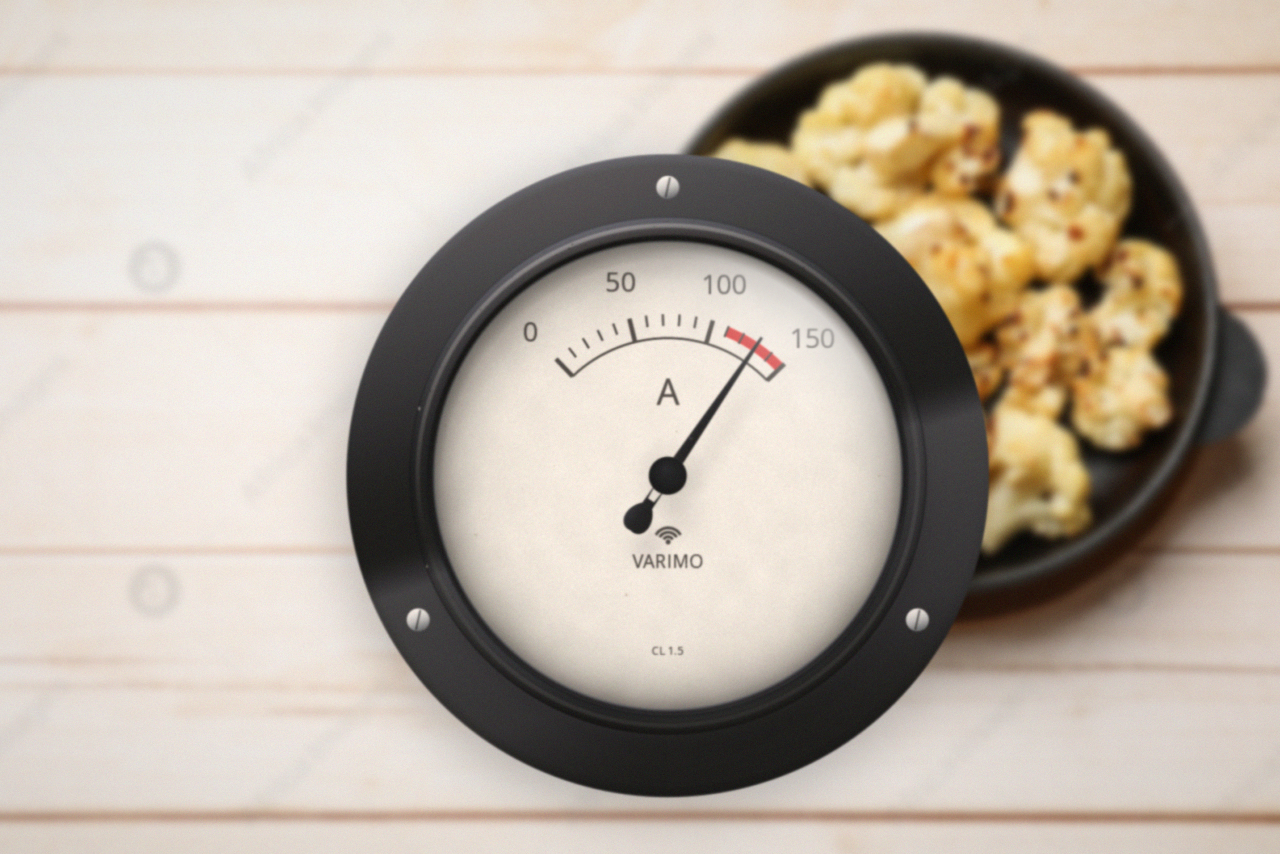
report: 130A
